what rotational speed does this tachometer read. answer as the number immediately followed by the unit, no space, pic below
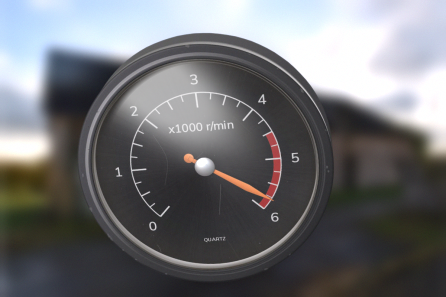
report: 5750rpm
